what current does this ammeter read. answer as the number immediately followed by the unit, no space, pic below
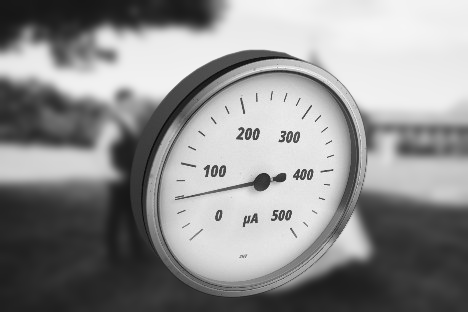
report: 60µA
